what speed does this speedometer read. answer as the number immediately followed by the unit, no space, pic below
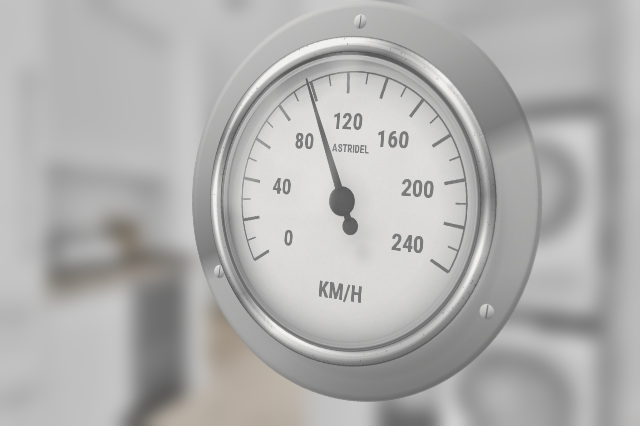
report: 100km/h
